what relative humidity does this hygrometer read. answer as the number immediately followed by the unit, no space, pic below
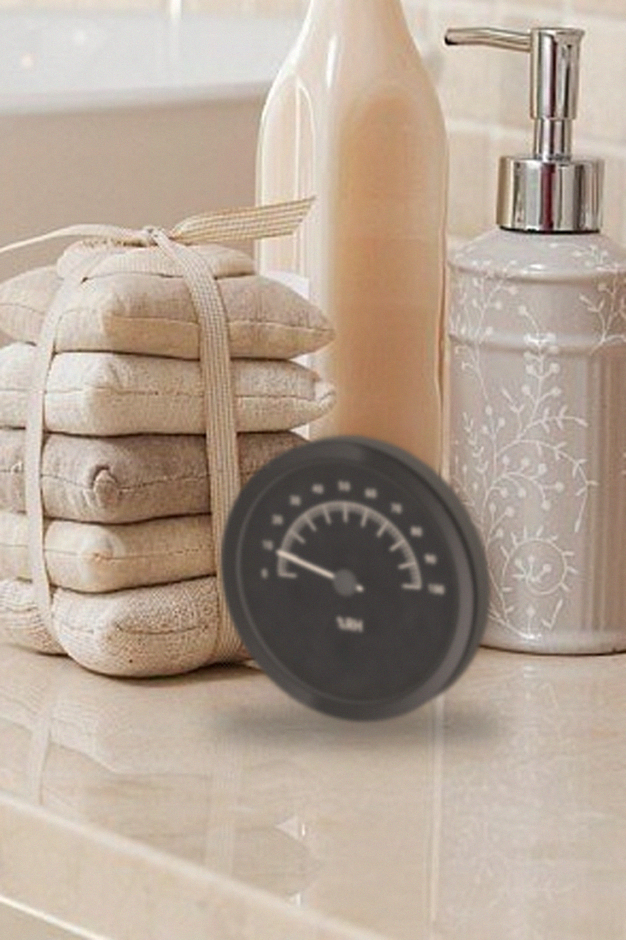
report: 10%
